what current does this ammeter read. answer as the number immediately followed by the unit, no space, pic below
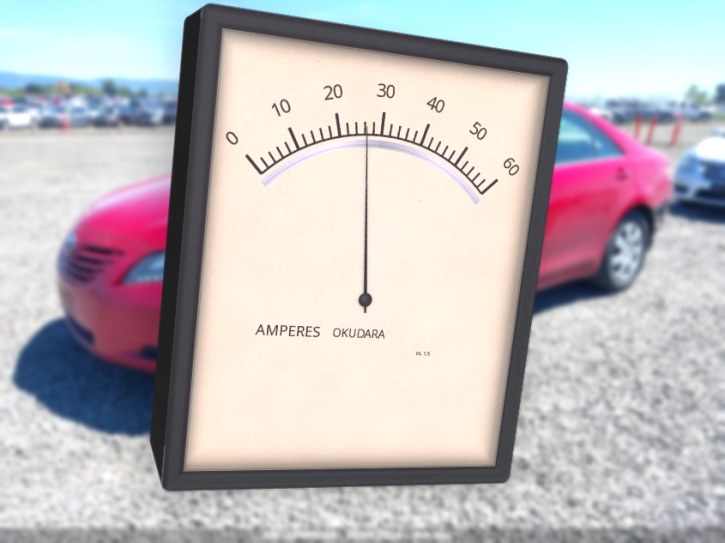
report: 26A
